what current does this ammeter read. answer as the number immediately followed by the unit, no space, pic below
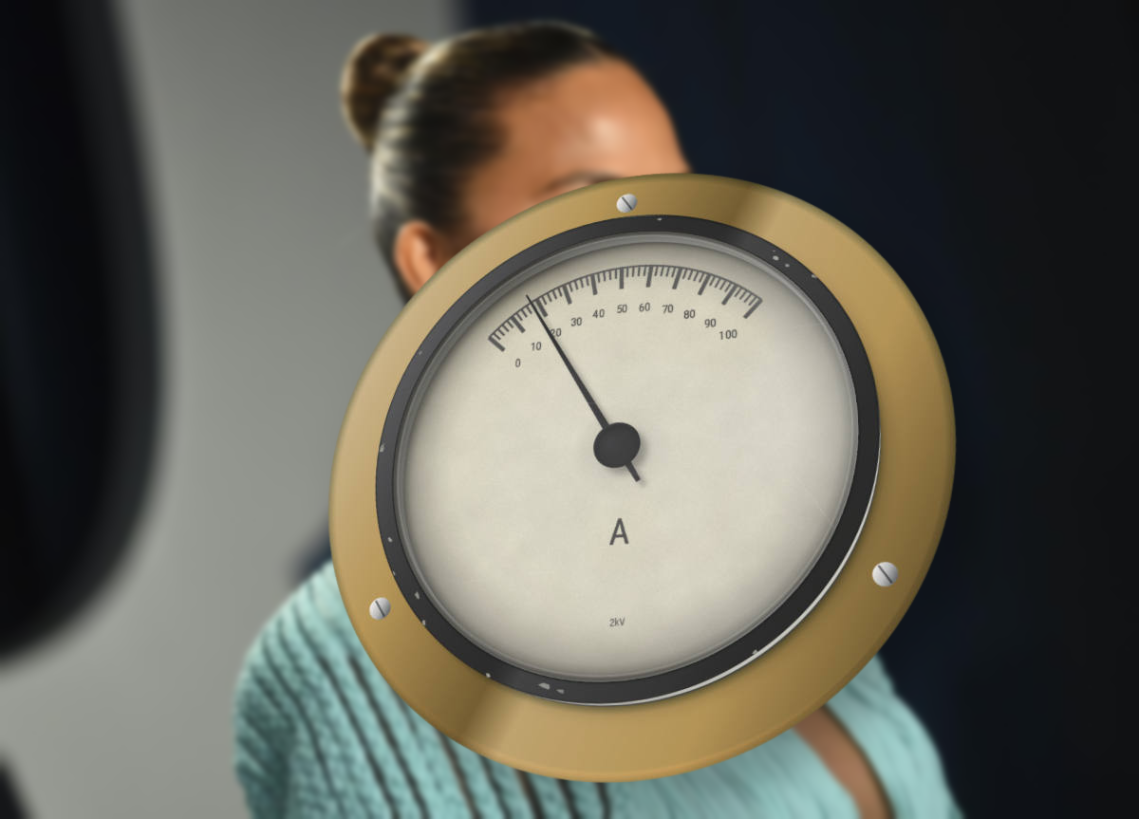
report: 18A
